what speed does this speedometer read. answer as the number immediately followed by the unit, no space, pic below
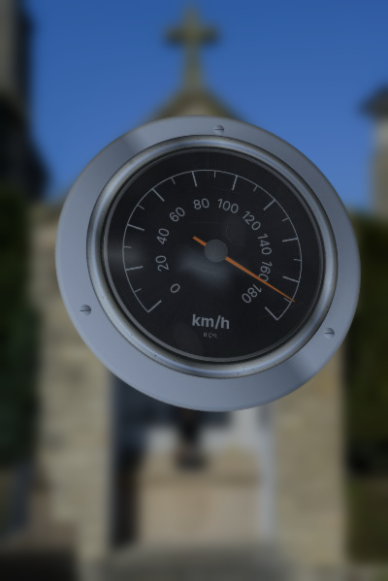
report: 170km/h
